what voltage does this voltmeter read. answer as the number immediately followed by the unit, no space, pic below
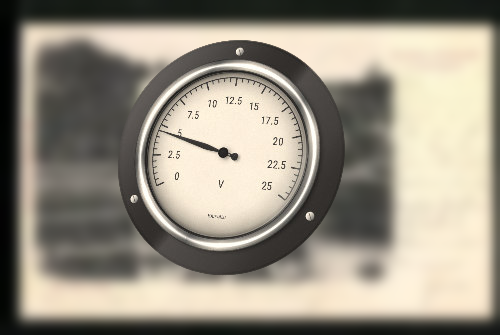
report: 4.5V
